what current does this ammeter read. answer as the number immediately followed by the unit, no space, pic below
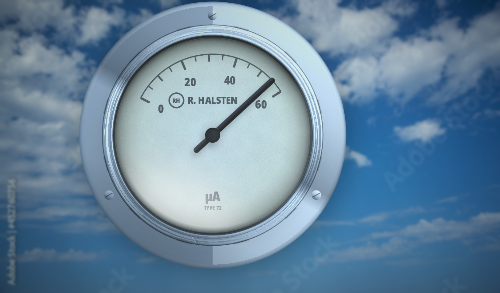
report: 55µA
